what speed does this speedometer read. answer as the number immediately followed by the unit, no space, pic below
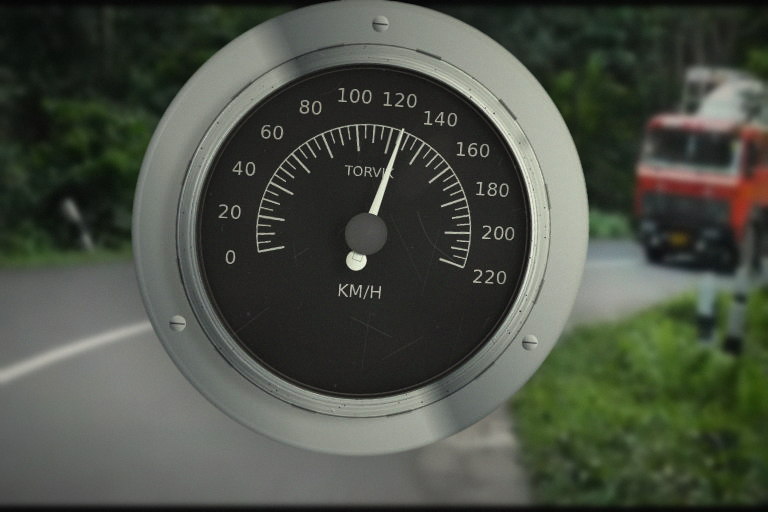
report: 125km/h
